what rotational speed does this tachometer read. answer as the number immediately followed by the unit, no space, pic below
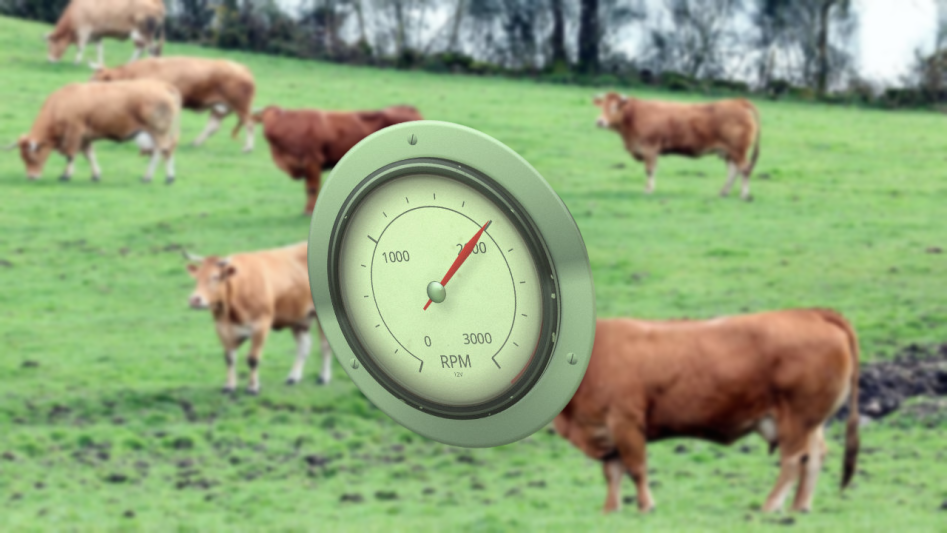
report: 2000rpm
